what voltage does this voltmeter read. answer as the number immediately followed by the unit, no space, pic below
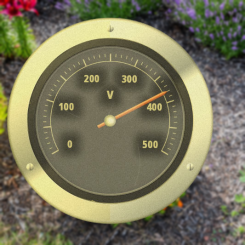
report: 380V
